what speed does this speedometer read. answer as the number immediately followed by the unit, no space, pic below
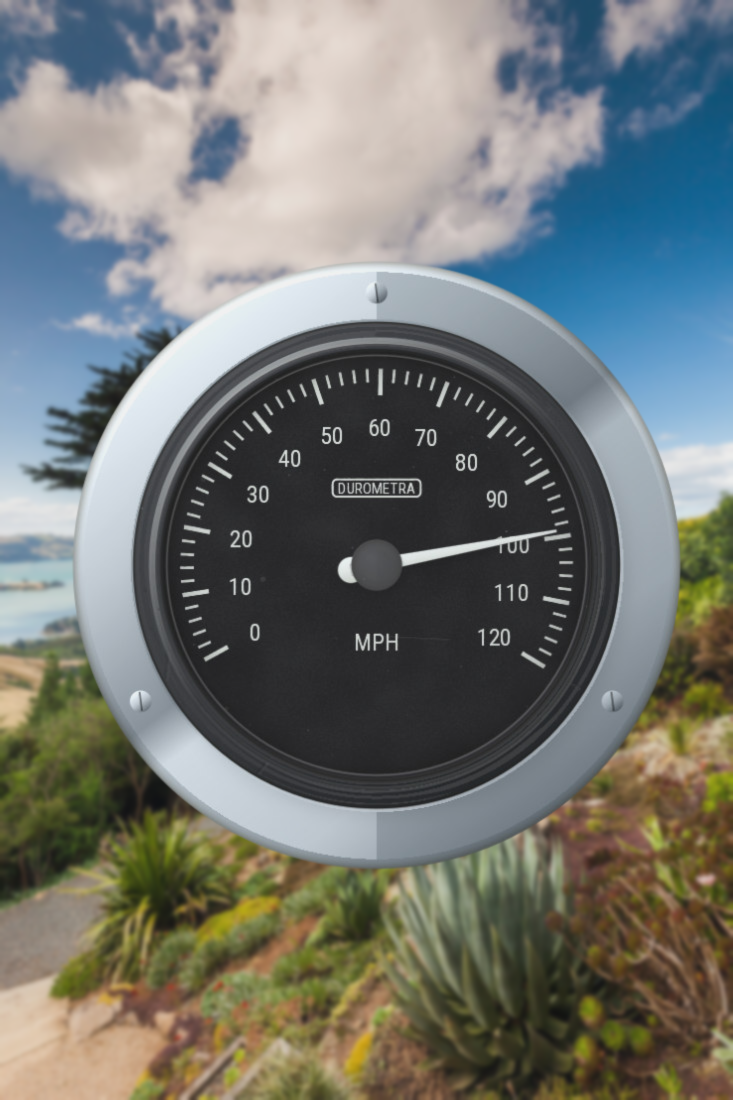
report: 99mph
